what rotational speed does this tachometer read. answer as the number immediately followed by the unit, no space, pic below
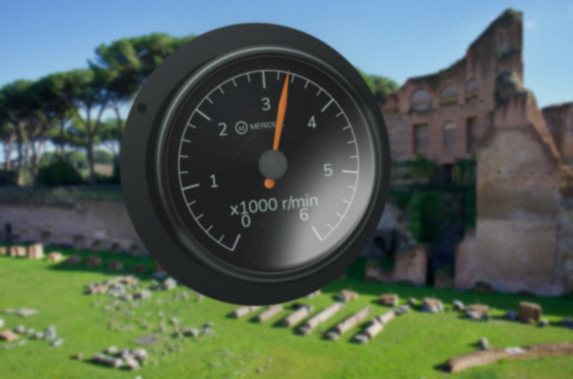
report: 3300rpm
